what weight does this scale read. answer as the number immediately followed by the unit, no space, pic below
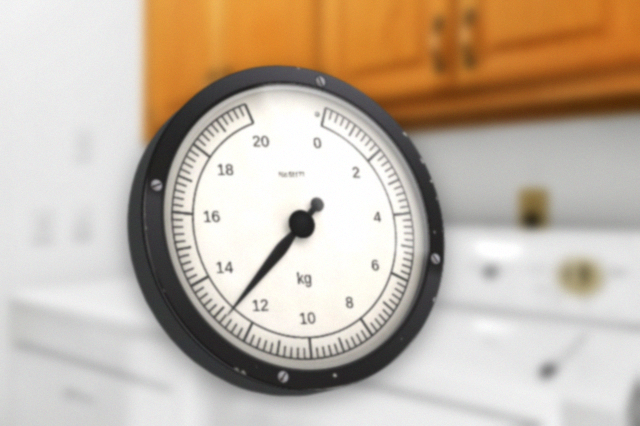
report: 12.8kg
